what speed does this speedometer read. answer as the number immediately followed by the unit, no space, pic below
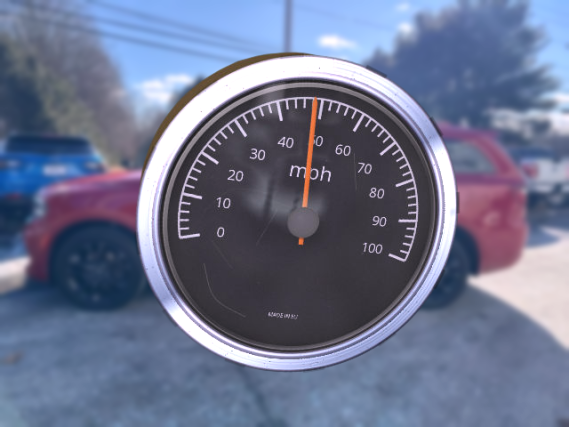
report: 48mph
